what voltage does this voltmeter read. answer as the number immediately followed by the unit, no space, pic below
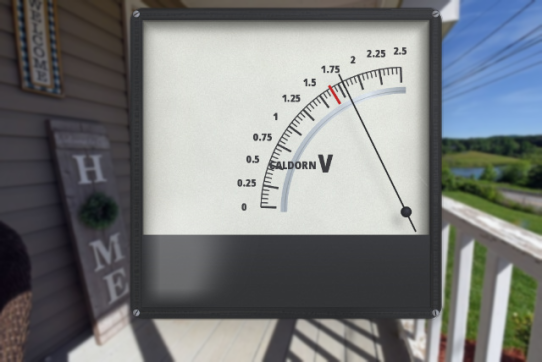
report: 1.8V
